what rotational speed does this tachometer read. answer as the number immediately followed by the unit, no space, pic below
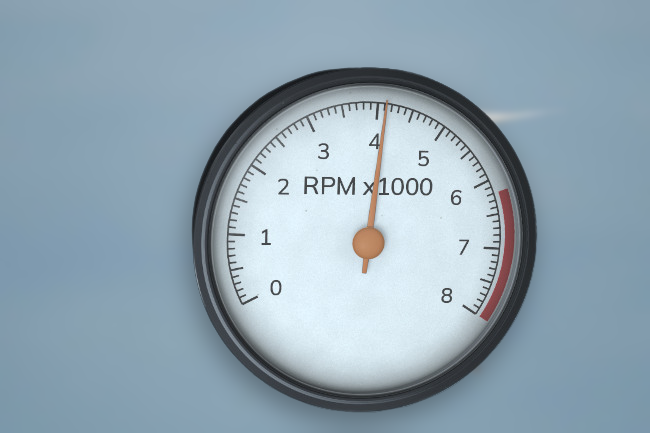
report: 4100rpm
